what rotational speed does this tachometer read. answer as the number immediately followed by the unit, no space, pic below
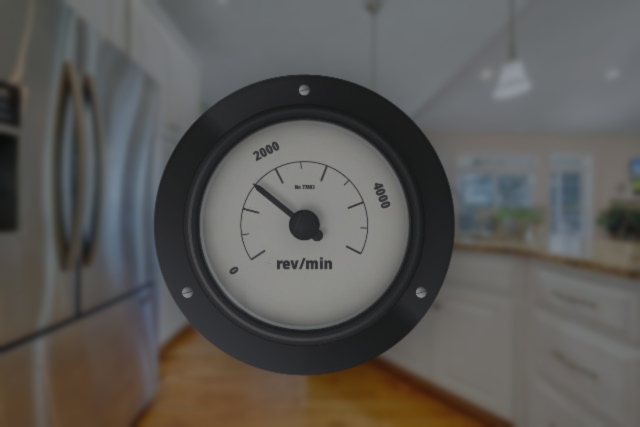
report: 1500rpm
